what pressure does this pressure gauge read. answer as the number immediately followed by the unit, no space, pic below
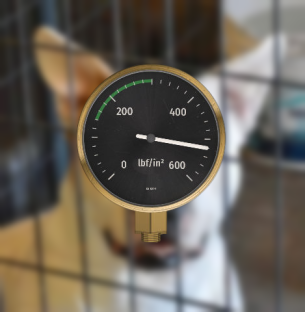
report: 520psi
